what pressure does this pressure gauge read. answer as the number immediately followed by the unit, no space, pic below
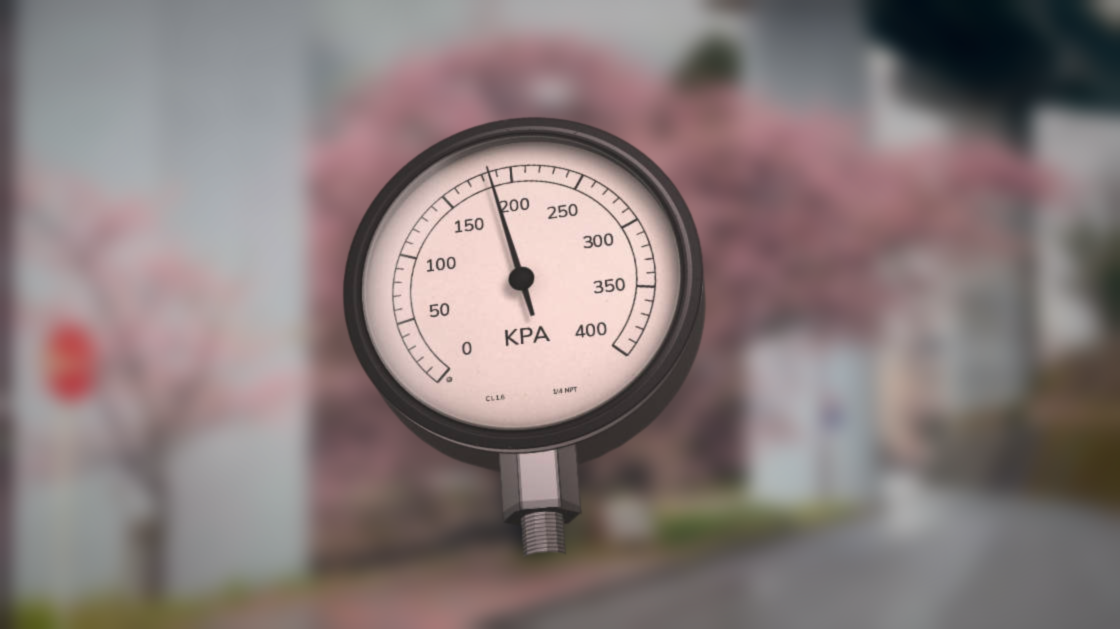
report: 185kPa
